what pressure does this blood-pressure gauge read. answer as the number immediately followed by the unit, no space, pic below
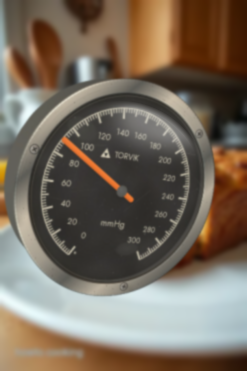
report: 90mmHg
